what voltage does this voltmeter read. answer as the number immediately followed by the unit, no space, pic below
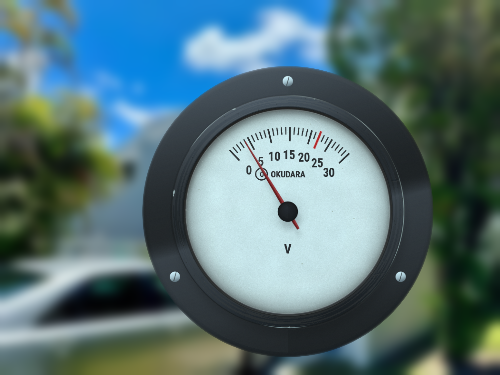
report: 4V
